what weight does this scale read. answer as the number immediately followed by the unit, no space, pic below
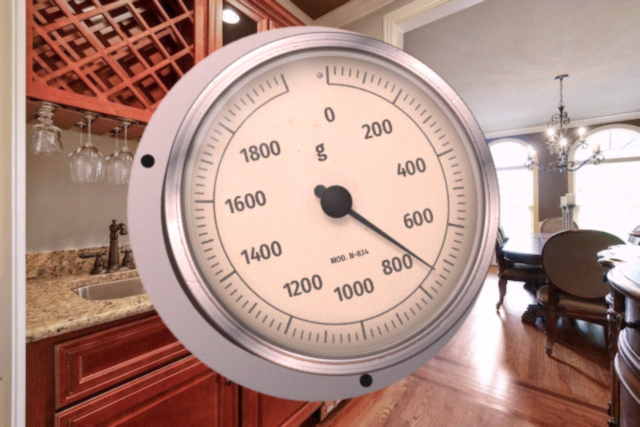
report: 740g
